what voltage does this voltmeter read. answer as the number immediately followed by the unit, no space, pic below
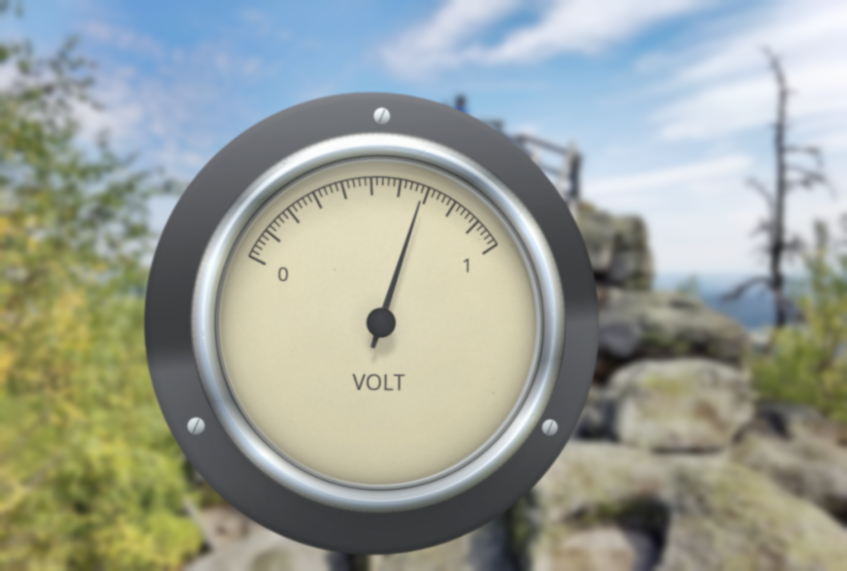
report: 0.68V
